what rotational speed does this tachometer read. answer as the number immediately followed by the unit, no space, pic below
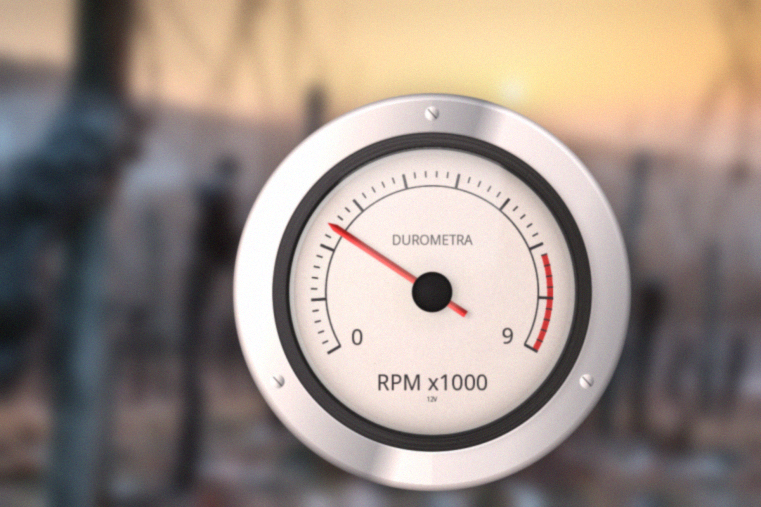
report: 2400rpm
